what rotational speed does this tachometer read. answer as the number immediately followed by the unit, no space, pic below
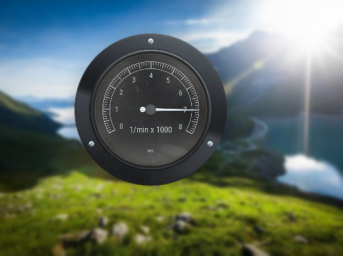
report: 7000rpm
